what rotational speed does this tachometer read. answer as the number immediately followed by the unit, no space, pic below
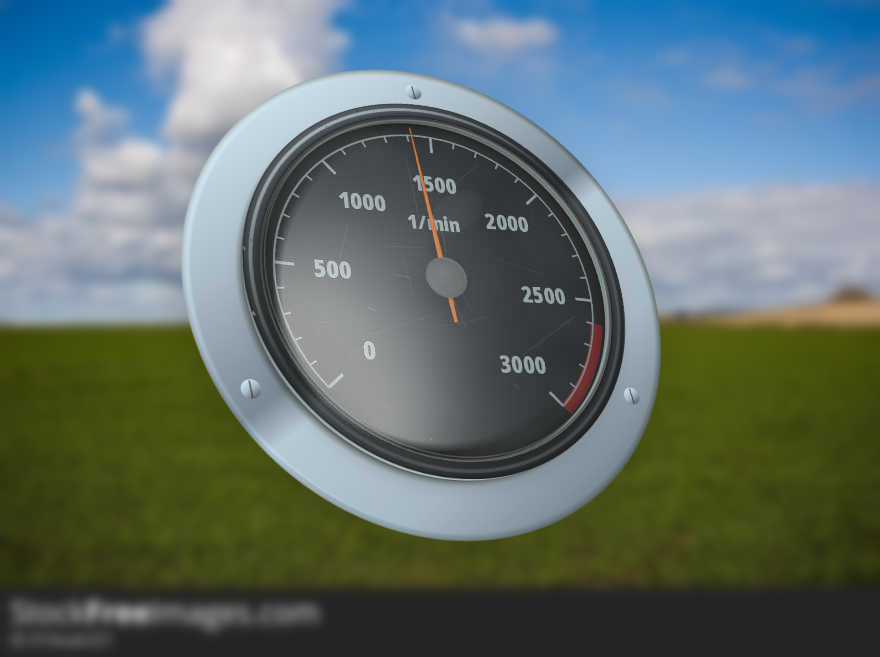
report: 1400rpm
